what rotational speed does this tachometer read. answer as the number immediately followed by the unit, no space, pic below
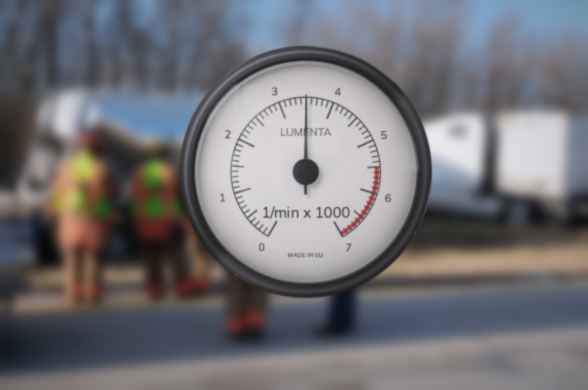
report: 3500rpm
